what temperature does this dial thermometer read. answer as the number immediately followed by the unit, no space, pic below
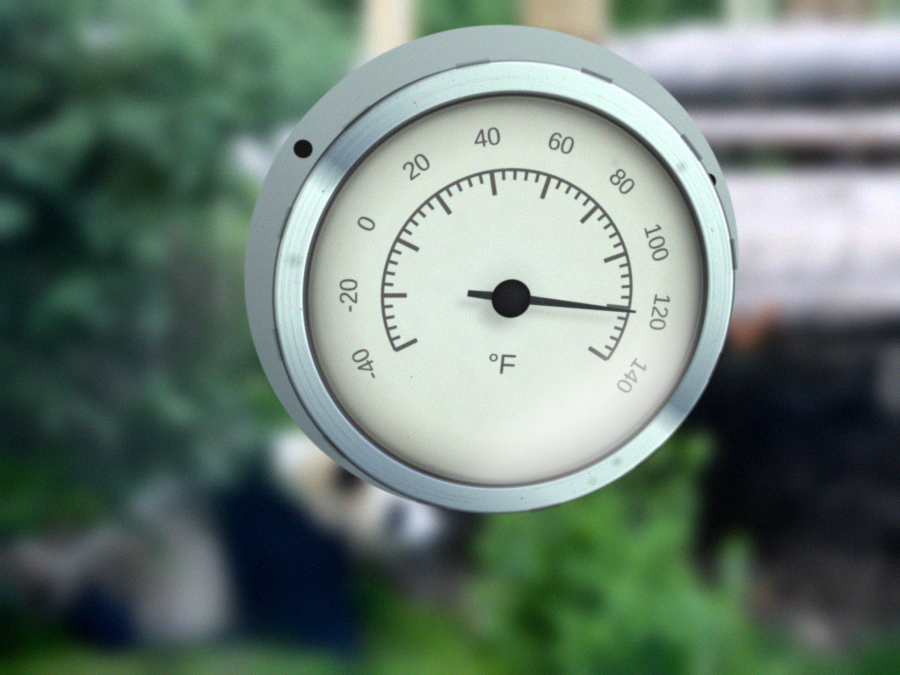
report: 120°F
